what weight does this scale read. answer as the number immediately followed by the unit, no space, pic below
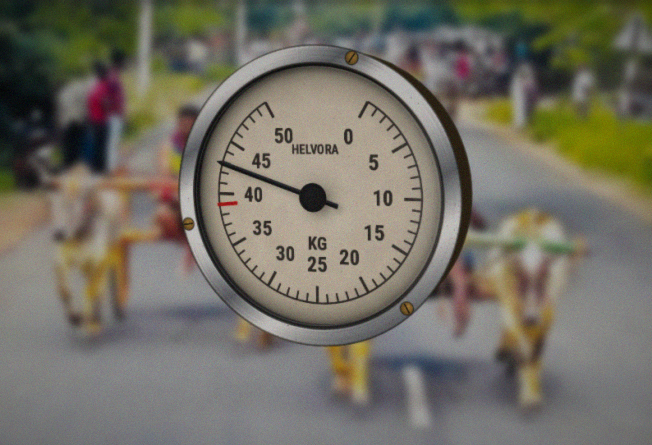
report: 43kg
